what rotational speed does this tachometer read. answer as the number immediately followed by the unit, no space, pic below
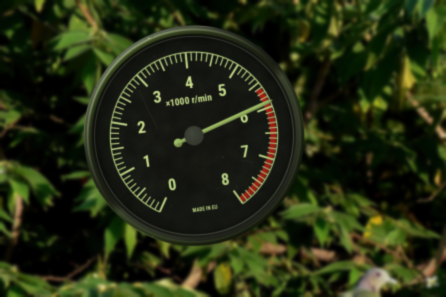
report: 5900rpm
